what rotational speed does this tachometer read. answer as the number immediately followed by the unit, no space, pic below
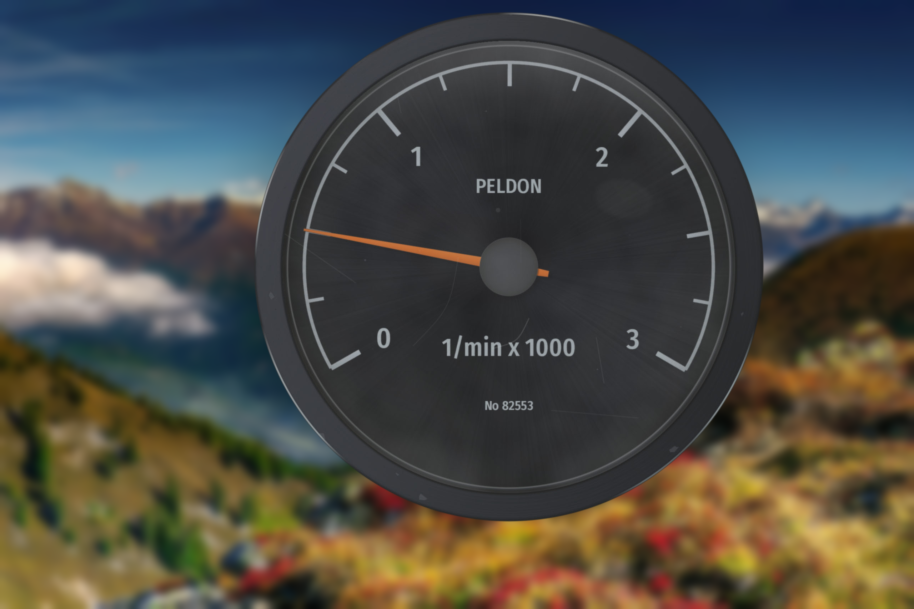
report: 500rpm
